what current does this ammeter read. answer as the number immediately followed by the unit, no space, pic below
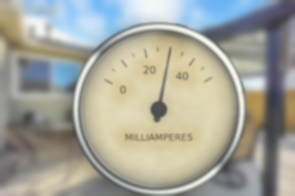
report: 30mA
